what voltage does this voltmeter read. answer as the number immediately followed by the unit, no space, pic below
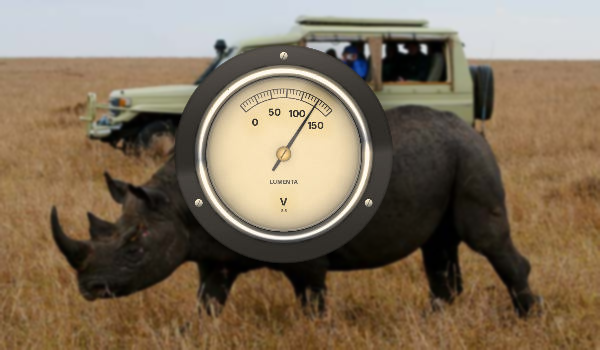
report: 125V
